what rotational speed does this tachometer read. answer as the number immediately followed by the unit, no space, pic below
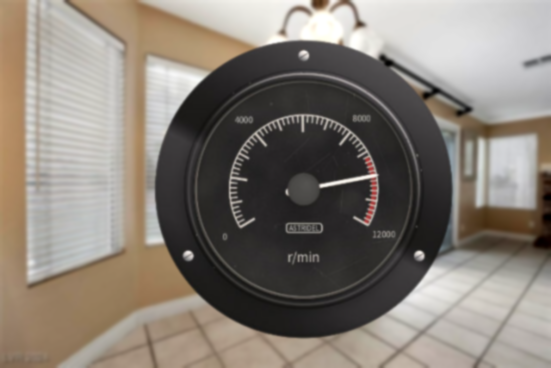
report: 10000rpm
